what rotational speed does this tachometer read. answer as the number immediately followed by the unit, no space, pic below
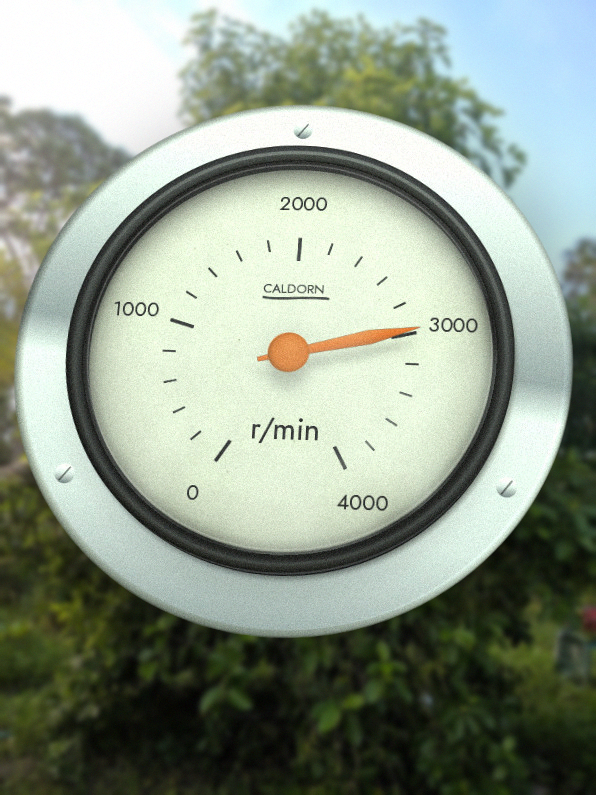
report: 3000rpm
